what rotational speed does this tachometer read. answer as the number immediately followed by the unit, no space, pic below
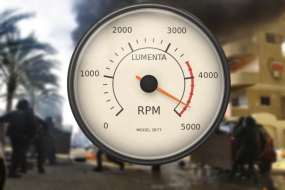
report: 4700rpm
